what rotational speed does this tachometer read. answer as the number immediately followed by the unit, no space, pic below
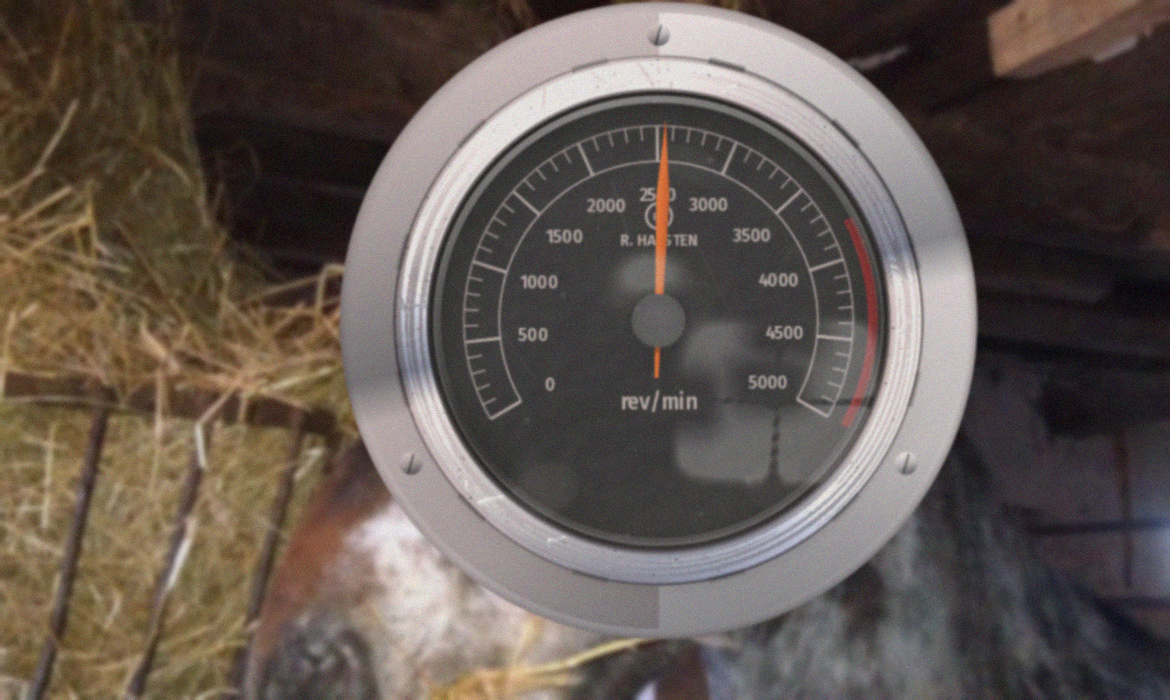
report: 2550rpm
